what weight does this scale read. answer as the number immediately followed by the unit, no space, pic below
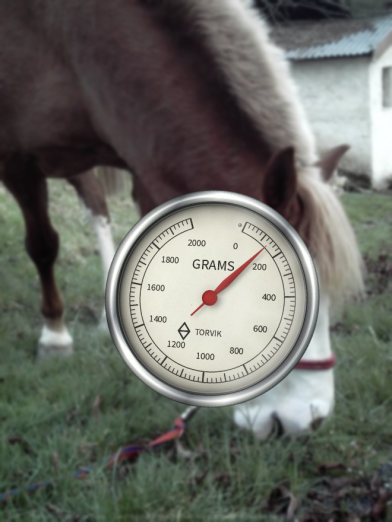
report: 140g
